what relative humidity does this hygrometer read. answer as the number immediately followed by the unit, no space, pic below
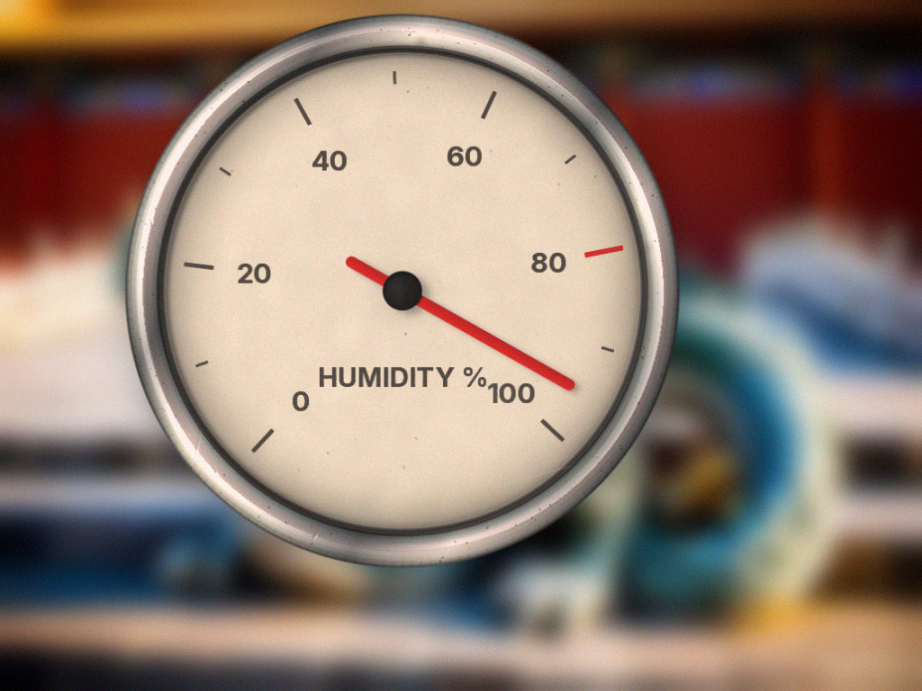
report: 95%
